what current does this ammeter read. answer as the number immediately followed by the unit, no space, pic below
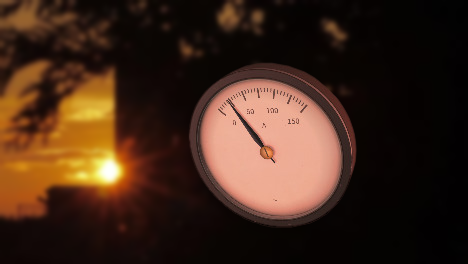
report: 25A
